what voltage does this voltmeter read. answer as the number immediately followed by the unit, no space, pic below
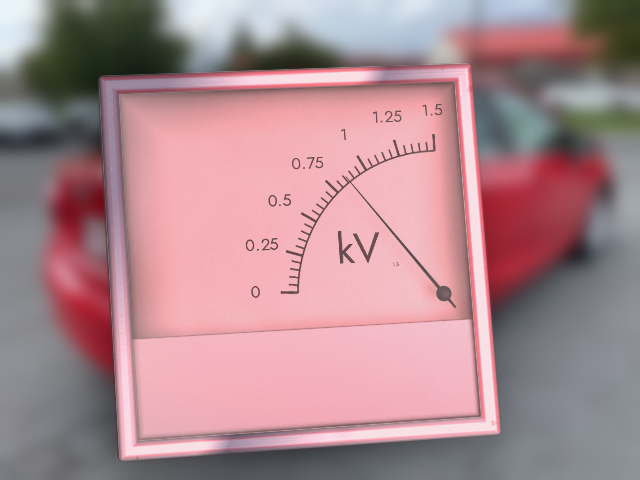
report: 0.85kV
